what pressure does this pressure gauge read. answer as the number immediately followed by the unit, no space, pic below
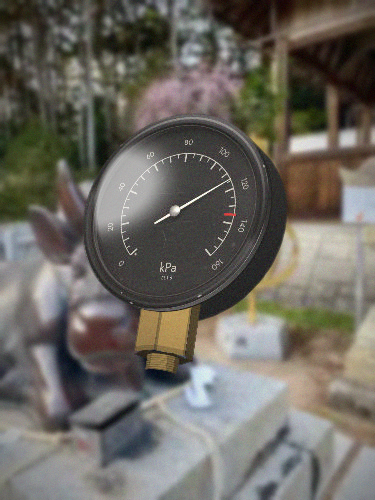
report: 115kPa
